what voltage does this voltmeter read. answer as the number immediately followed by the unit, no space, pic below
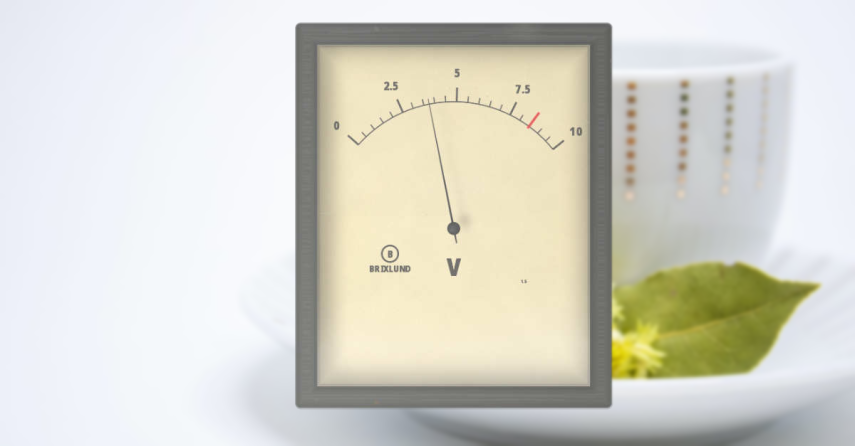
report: 3.75V
